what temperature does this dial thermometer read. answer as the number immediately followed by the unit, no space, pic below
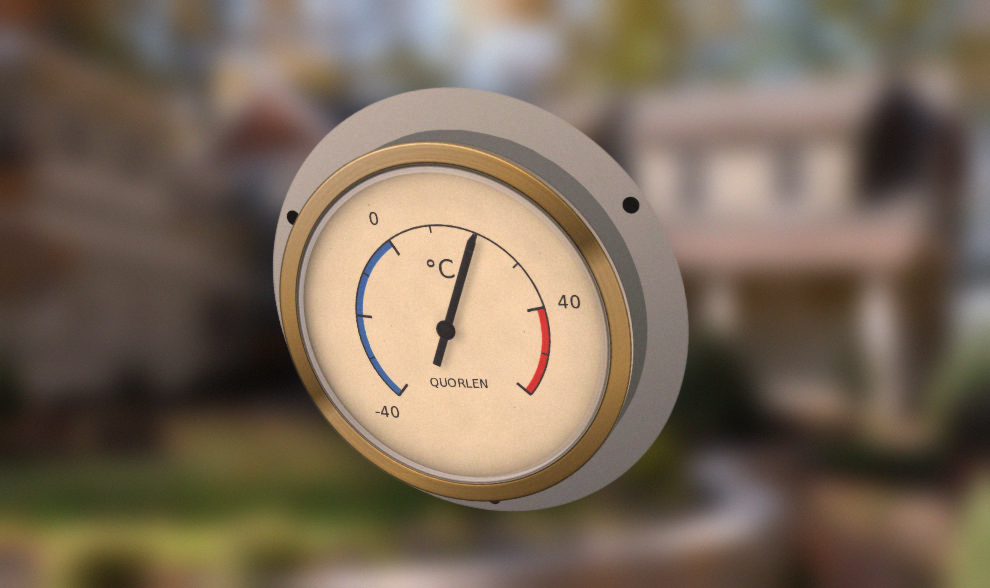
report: 20°C
